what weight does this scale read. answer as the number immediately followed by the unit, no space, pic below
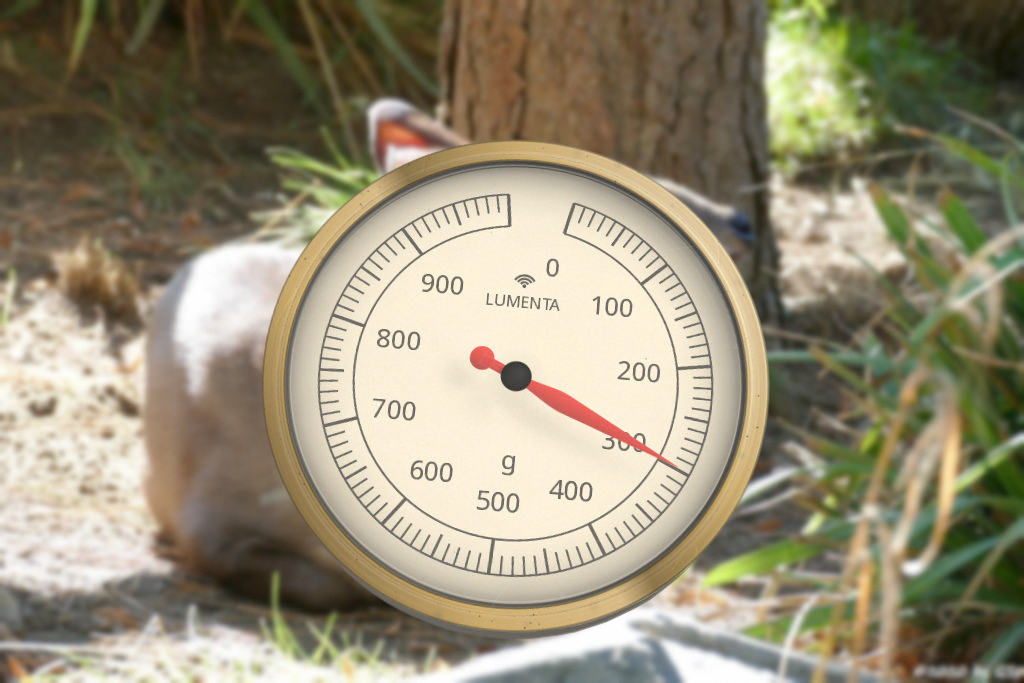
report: 300g
